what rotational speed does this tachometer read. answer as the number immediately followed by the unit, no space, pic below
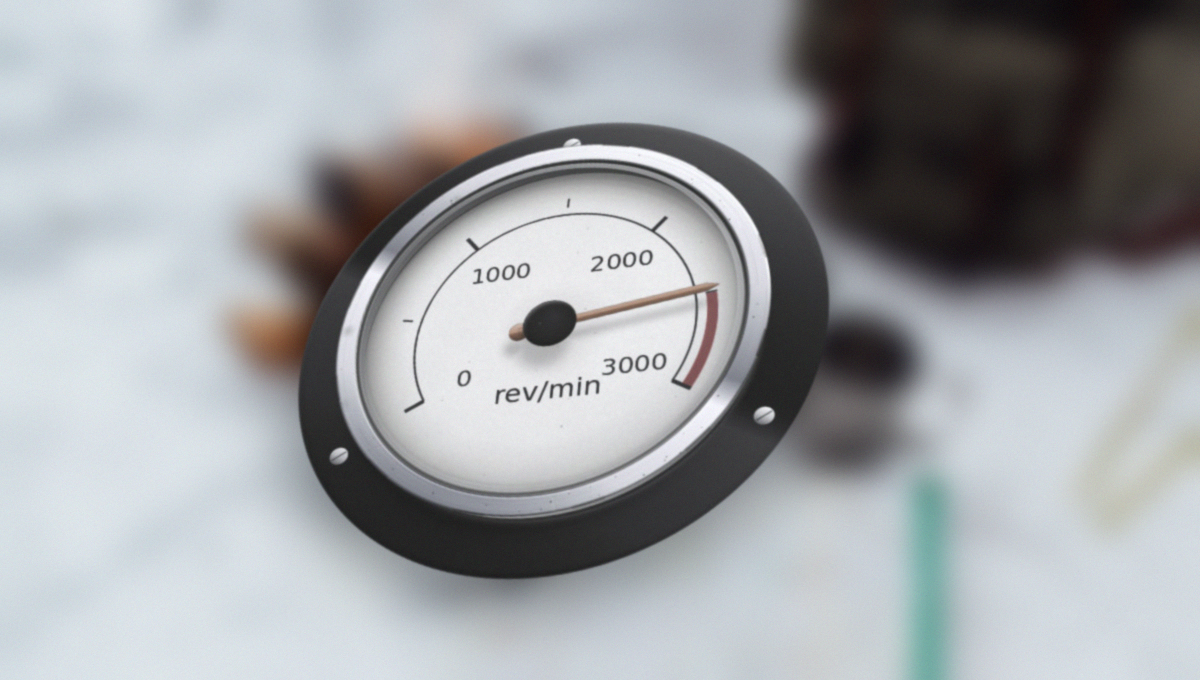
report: 2500rpm
